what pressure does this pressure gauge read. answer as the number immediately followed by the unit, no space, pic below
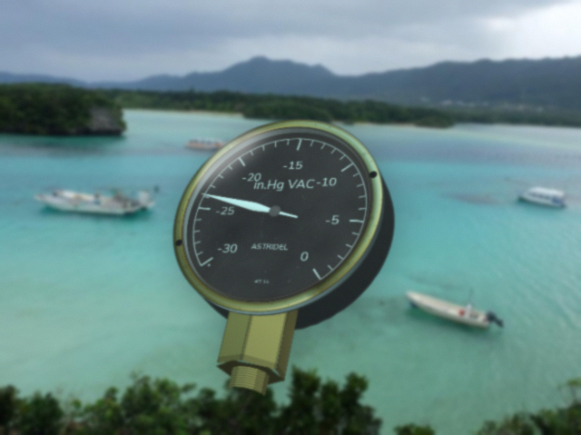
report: -24inHg
